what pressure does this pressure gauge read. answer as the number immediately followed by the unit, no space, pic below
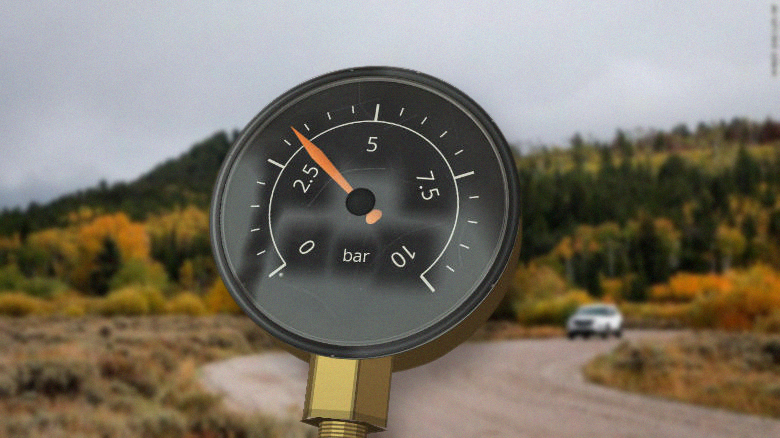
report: 3.25bar
